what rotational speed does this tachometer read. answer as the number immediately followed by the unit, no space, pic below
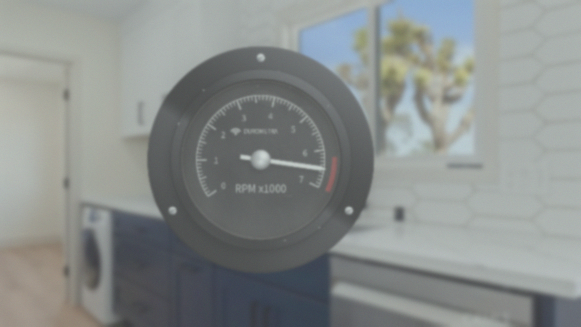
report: 6500rpm
